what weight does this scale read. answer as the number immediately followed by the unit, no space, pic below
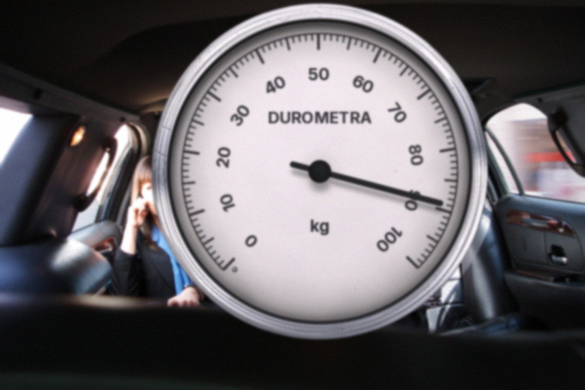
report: 89kg
